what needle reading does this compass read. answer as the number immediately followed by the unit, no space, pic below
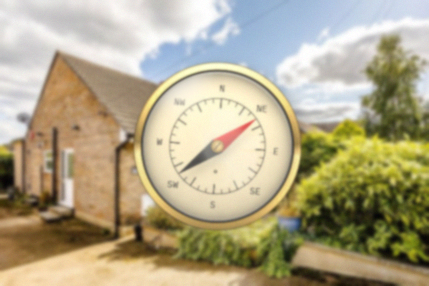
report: 50°
